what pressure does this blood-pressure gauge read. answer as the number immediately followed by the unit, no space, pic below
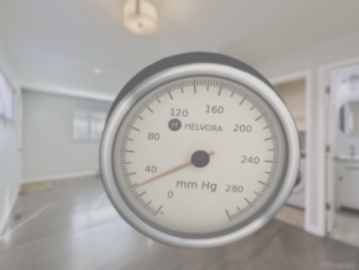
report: 30mmHg
